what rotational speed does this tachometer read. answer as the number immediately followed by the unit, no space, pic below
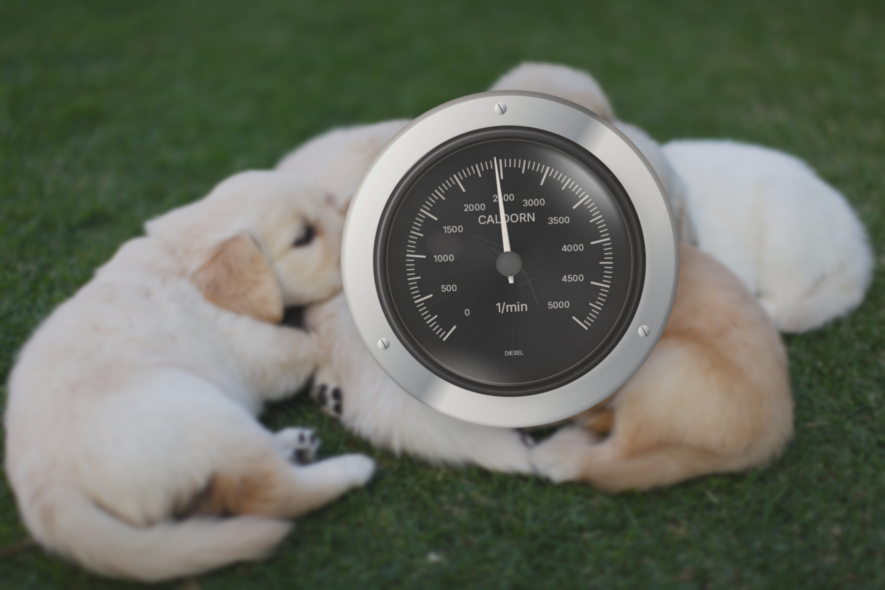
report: 2450rpm
